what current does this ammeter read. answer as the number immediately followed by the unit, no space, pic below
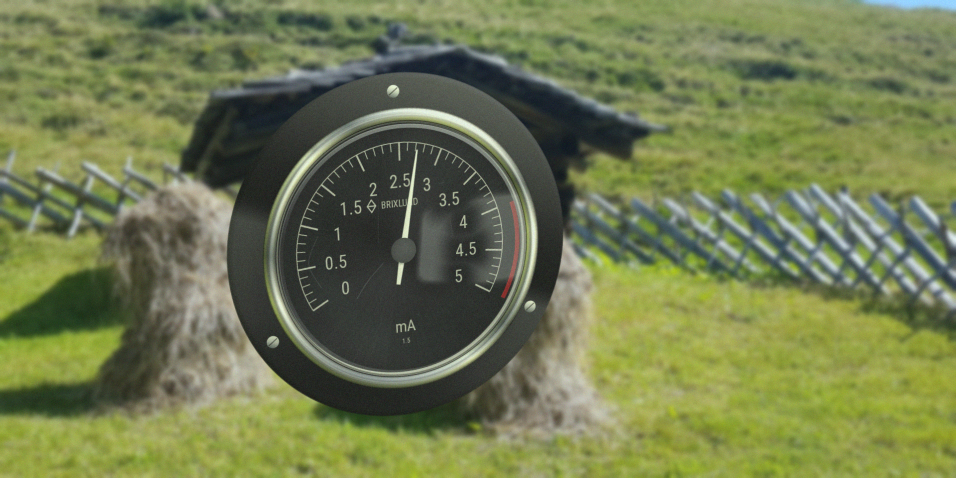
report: 2.7mA
